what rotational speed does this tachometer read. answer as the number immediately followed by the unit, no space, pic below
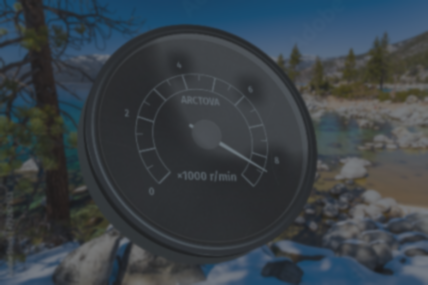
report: 8500rpm
